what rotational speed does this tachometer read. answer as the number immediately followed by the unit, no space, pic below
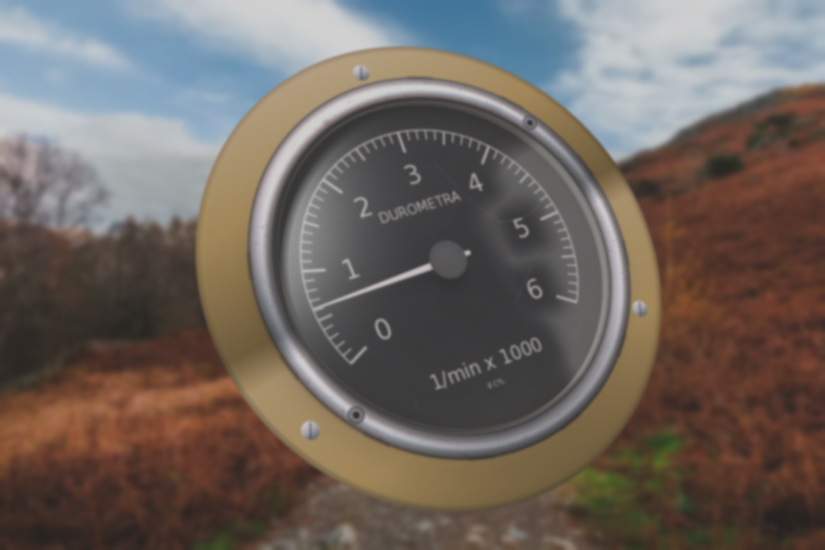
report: 600rpm
